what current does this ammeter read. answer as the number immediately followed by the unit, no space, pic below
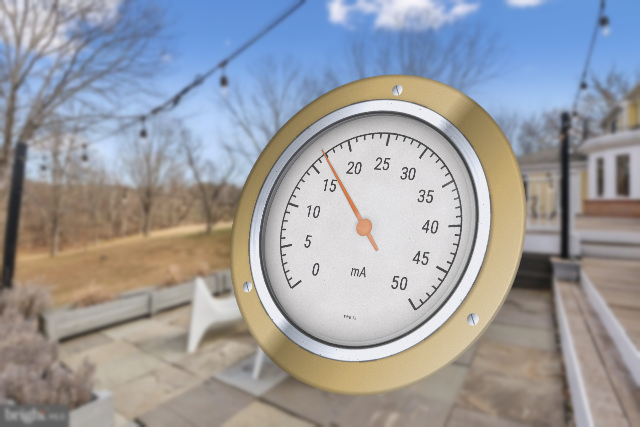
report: 17mA
